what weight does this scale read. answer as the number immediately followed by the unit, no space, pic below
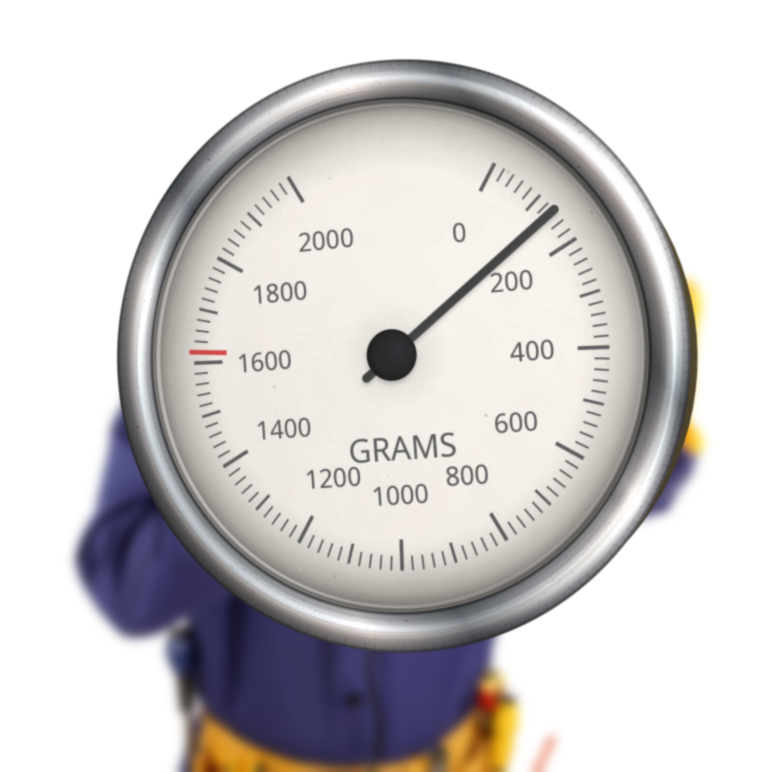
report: 140g
